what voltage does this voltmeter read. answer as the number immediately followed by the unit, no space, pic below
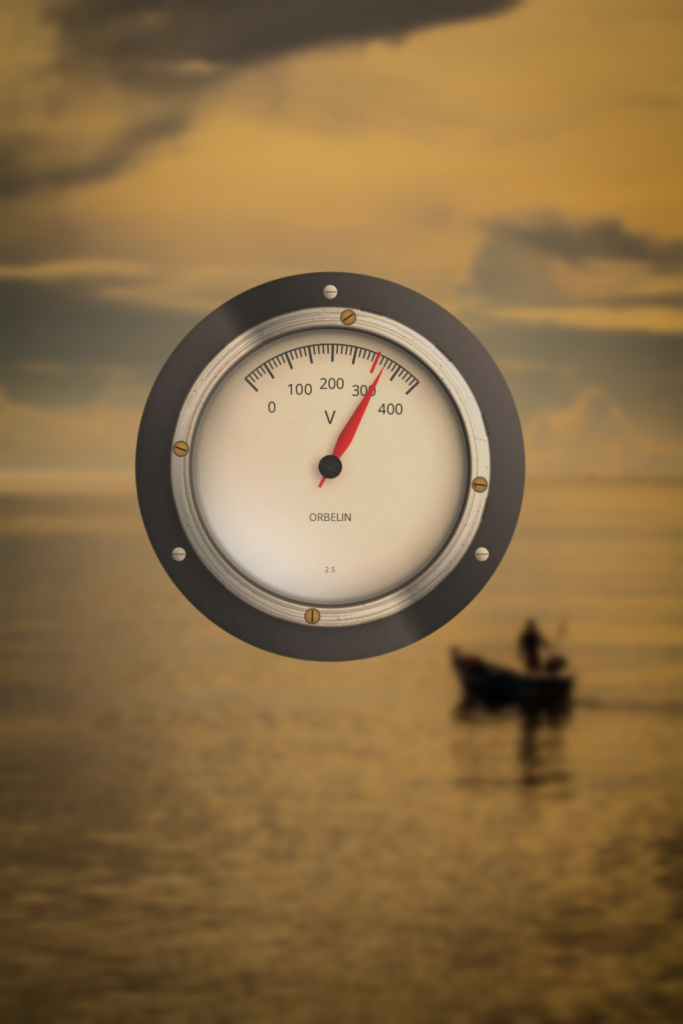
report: 320V
